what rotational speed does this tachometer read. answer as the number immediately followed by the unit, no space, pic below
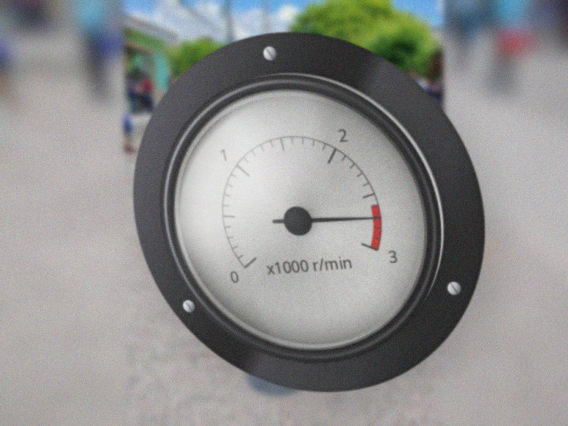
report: 2700rpm
